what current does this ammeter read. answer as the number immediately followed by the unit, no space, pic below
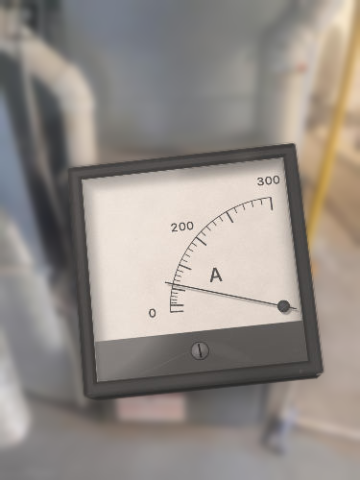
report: 110A
